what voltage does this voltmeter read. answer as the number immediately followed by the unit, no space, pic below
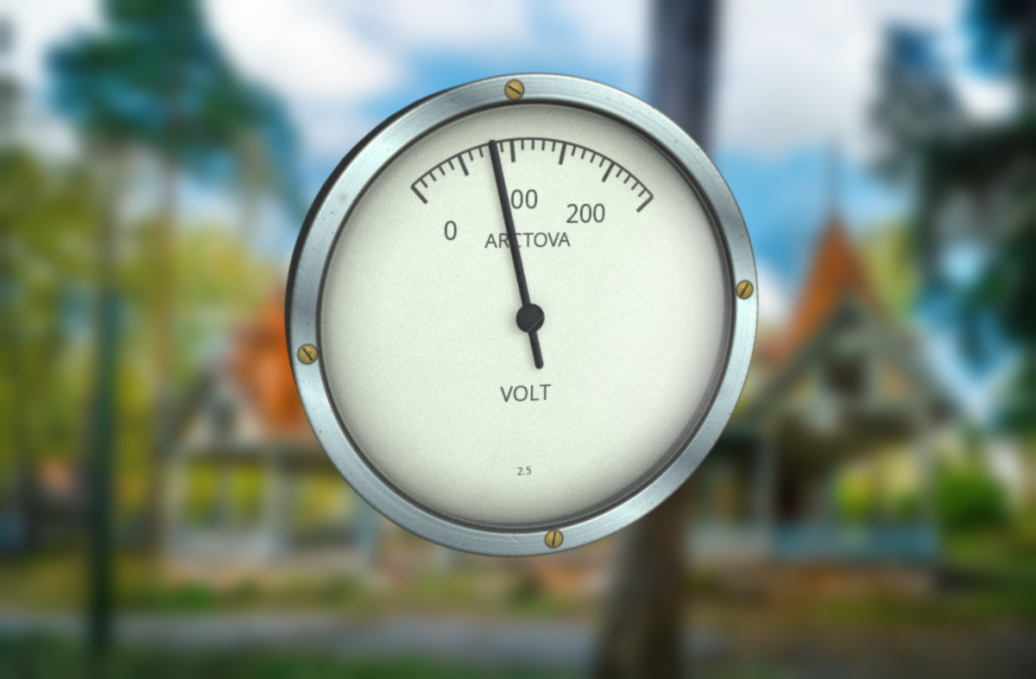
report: 80V
